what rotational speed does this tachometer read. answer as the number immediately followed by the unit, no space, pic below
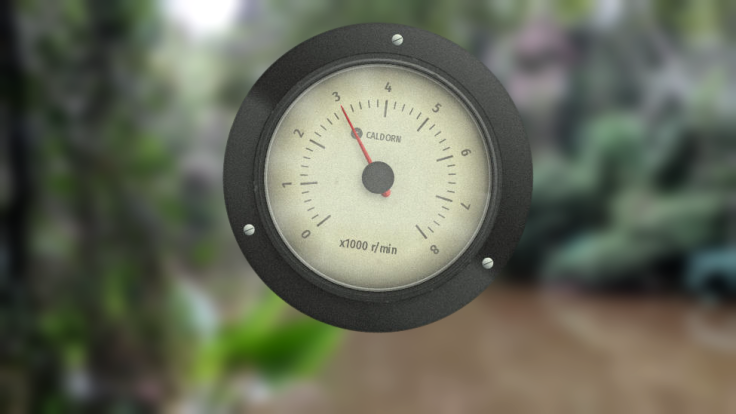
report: 3000rpm
